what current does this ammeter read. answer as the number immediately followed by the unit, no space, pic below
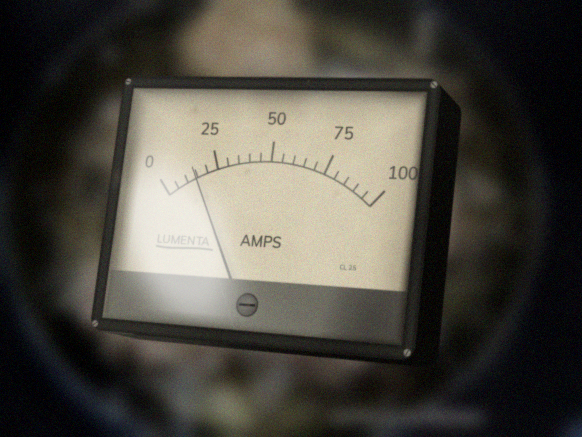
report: 15A
